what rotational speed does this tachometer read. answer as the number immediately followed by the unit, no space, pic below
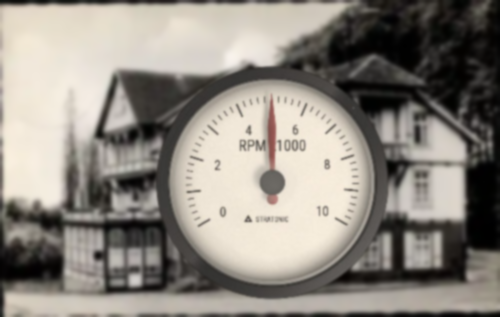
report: 5000rpm
